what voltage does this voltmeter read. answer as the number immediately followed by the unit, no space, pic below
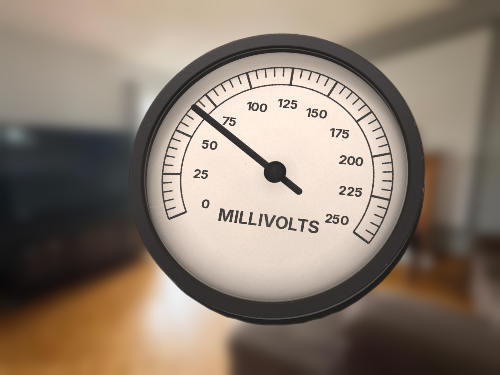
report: 65mV
